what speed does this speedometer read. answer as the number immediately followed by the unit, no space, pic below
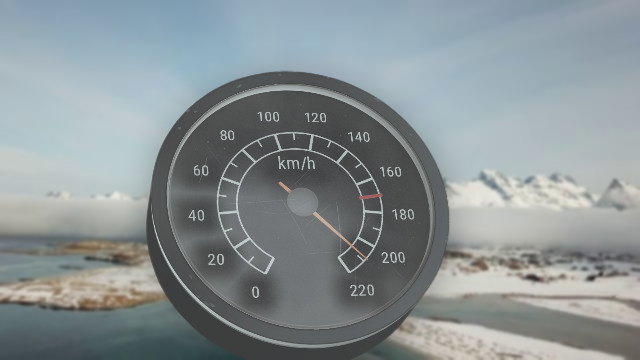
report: 210km/h
